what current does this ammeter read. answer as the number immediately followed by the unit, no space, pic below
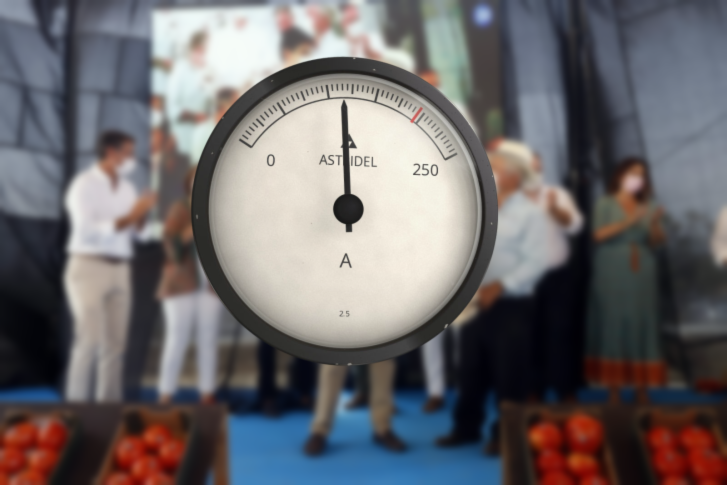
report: 115A
